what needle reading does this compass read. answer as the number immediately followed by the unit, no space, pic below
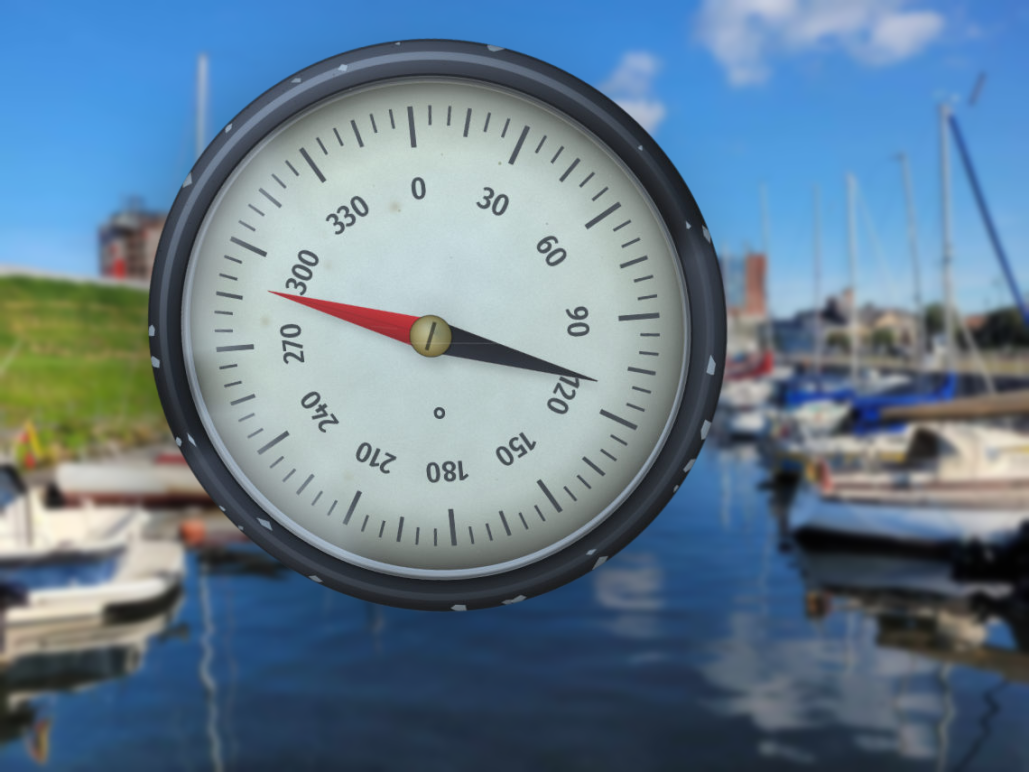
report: 290°
